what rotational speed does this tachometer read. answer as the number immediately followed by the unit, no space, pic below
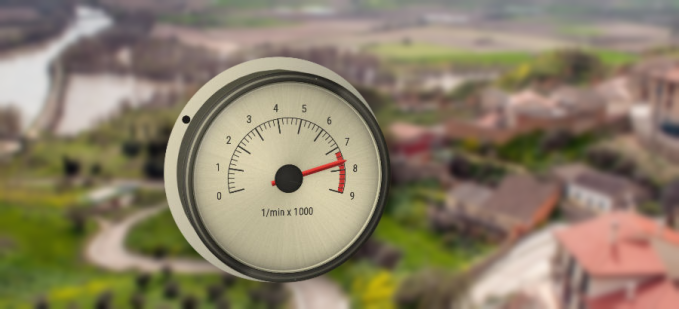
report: 7600rpm
